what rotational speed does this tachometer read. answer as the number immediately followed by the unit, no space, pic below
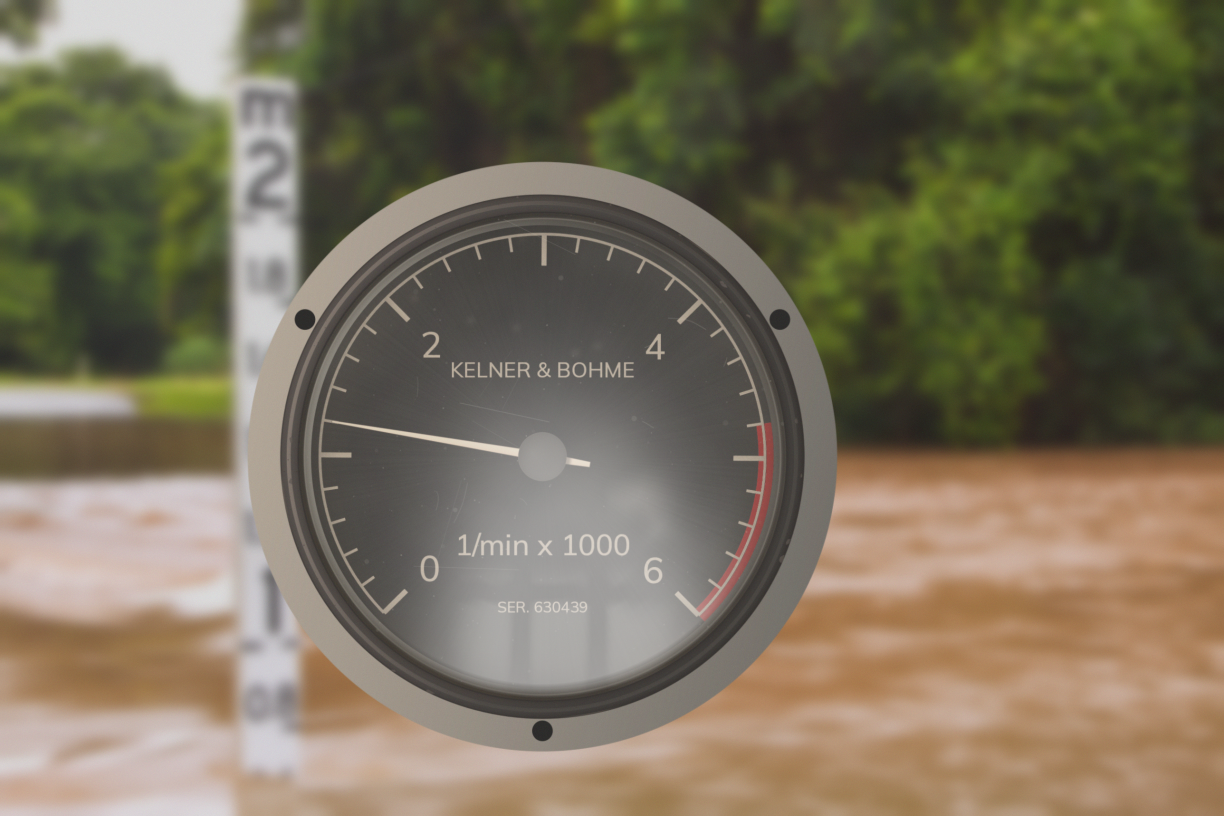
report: 1200rpm
